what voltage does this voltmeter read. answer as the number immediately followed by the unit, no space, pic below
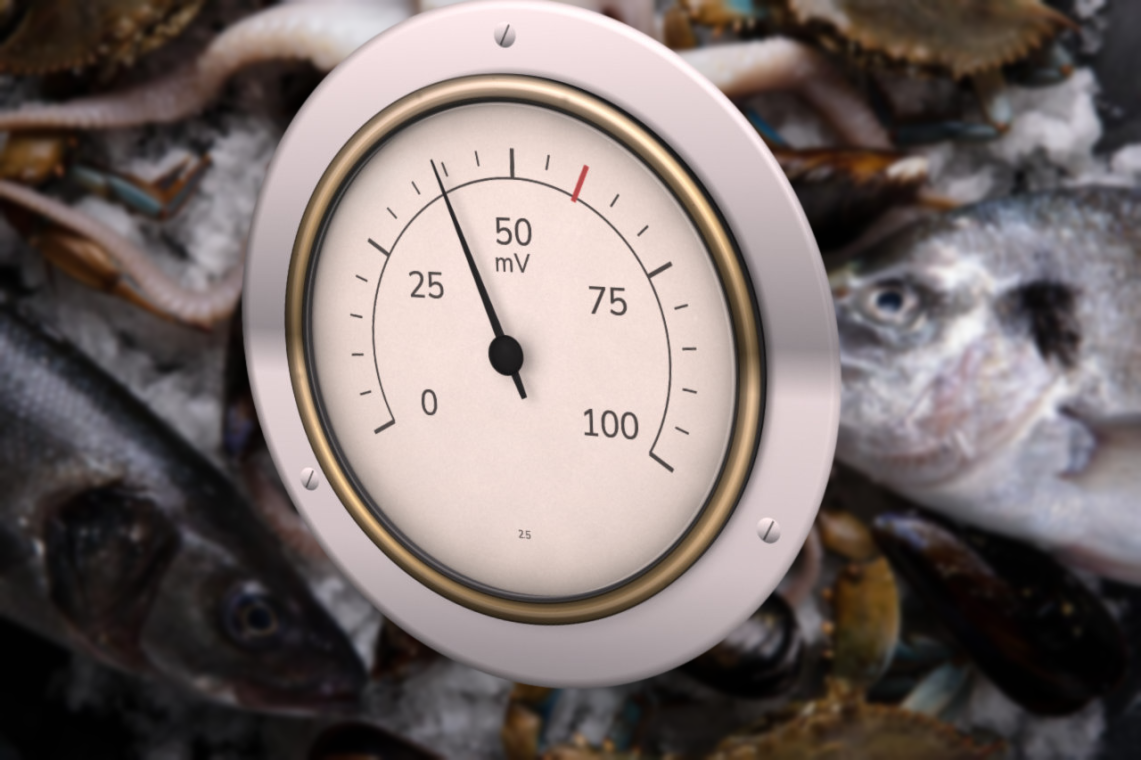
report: 40mV
